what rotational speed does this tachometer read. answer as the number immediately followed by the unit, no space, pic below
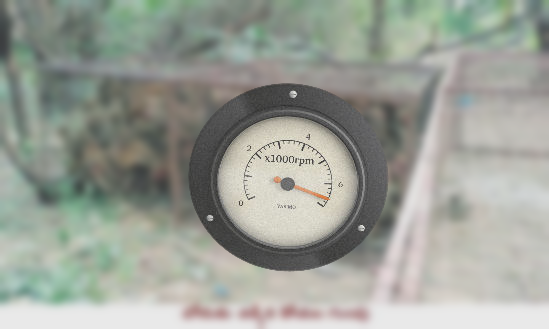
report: 6600rpm
